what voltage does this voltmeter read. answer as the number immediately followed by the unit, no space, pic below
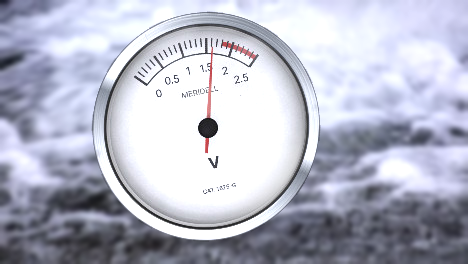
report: 1.6V
